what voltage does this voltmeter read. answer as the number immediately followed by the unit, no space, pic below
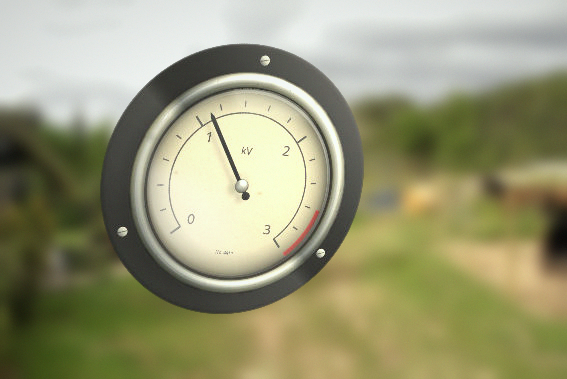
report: 1.1kV
